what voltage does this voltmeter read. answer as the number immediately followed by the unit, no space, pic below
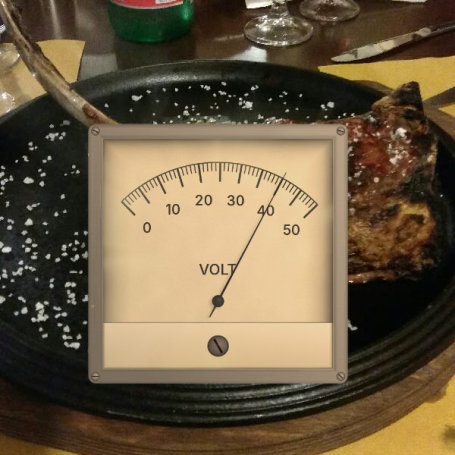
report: 40V
